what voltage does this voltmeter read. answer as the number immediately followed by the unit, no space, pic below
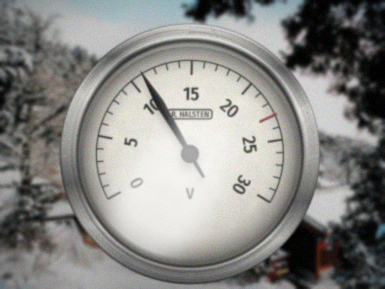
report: 11V
